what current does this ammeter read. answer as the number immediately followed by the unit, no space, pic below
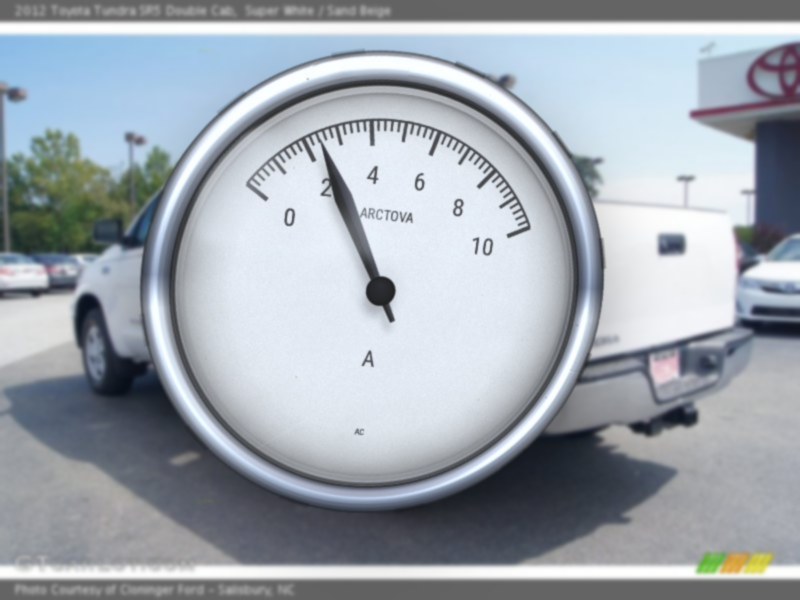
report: 2.4A
